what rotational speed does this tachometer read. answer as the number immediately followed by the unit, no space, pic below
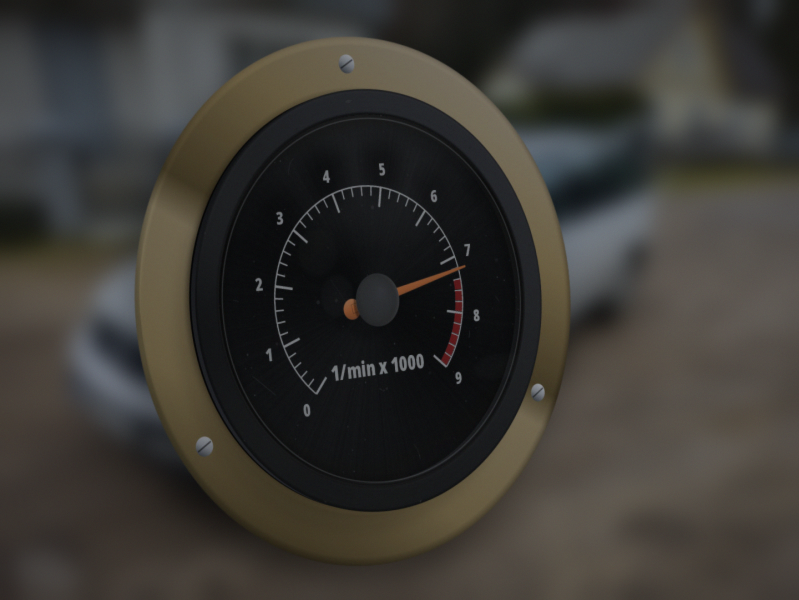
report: 7200rpm
